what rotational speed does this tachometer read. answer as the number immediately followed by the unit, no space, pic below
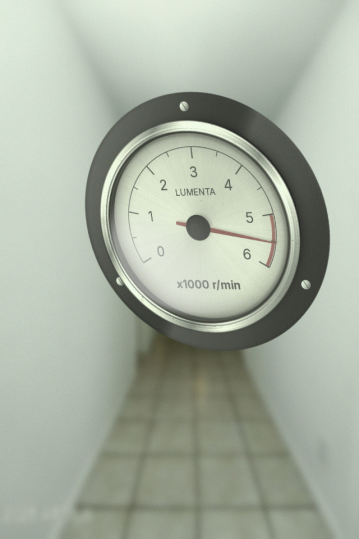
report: 5500rpm
